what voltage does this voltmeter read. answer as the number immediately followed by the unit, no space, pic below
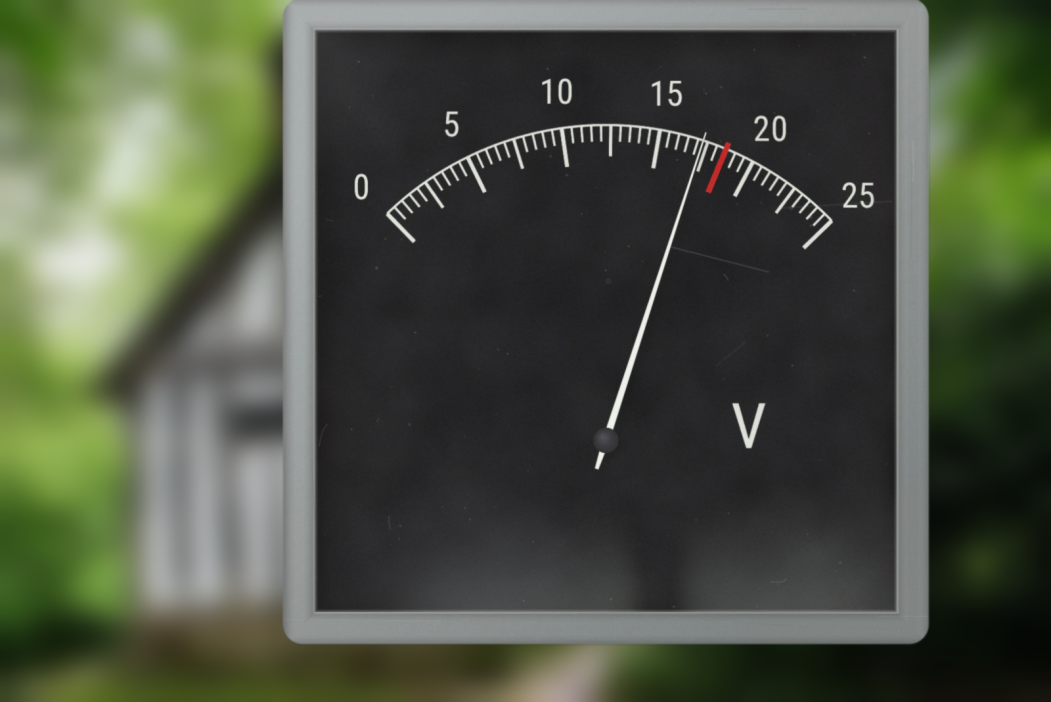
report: 17.25V
